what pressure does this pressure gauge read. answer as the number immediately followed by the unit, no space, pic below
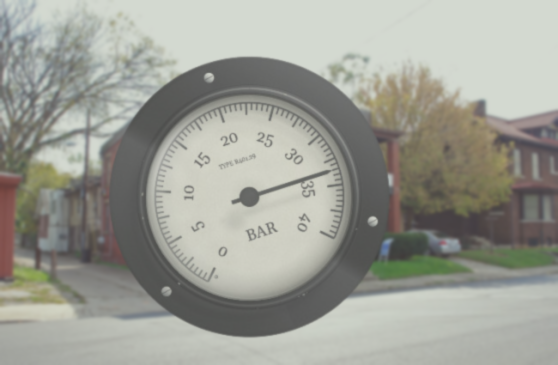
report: 33.5bar
